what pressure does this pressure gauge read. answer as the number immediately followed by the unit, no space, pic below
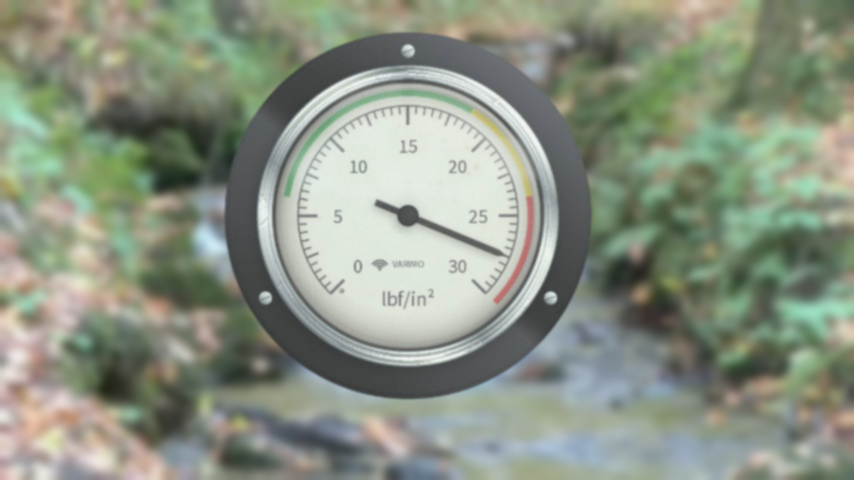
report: 27.5psi
